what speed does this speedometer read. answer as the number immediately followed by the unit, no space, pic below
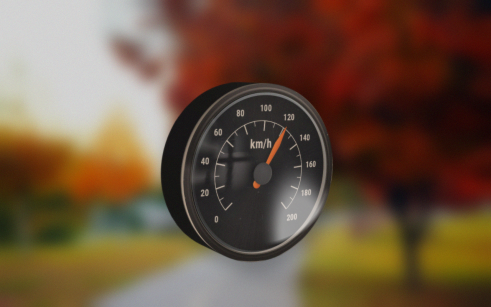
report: 120km/h
